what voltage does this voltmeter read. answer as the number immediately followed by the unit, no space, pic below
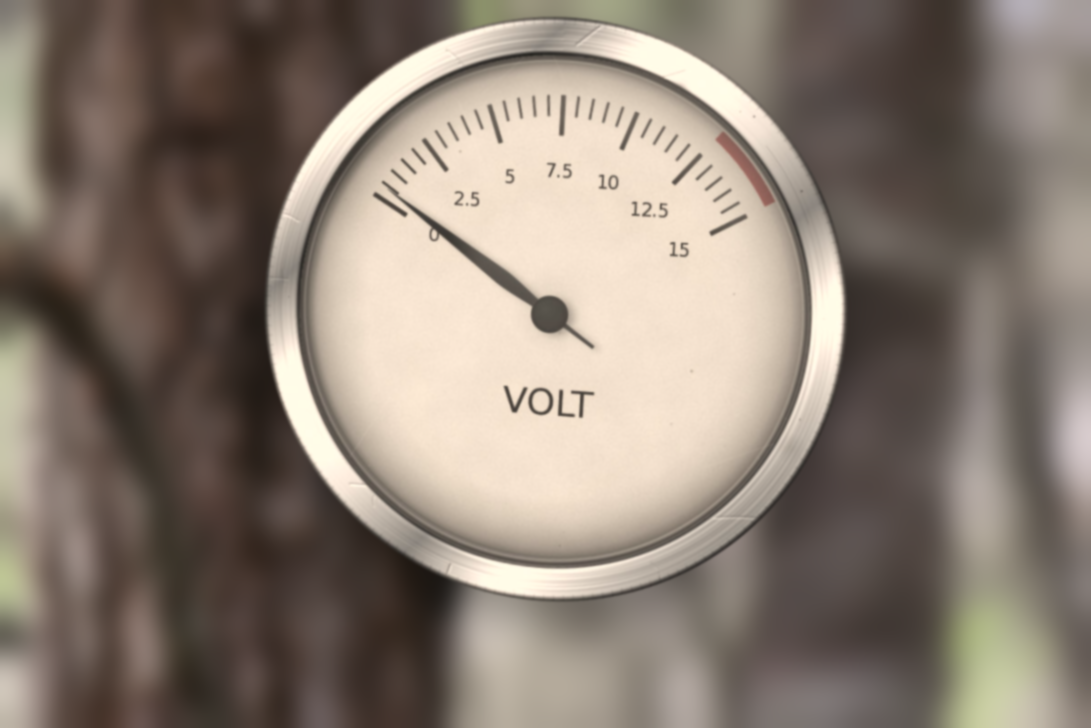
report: 0.5V
